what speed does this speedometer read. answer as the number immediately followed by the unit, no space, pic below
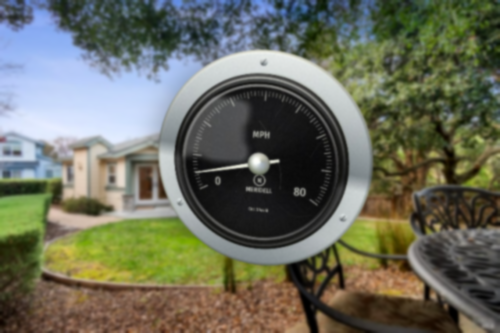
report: 5mph
